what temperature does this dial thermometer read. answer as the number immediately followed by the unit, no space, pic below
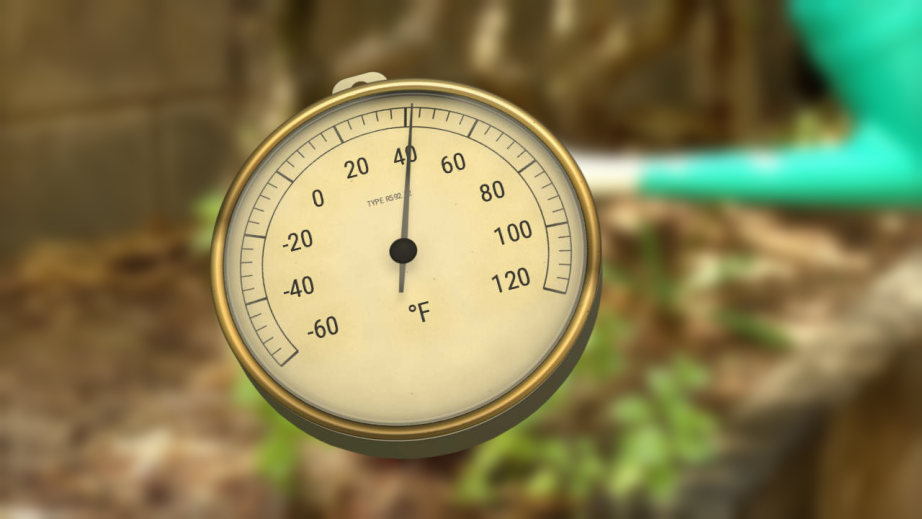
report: 42°F
